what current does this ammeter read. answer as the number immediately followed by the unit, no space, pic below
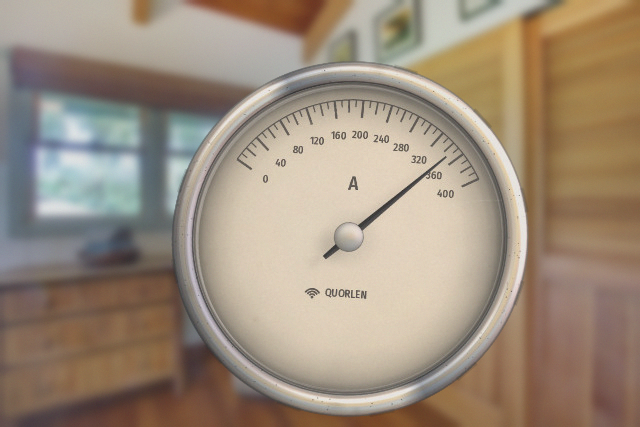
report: 350A
